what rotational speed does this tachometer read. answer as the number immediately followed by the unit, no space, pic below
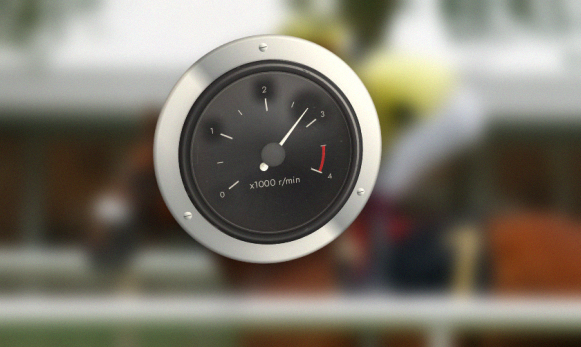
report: 2750rpm
